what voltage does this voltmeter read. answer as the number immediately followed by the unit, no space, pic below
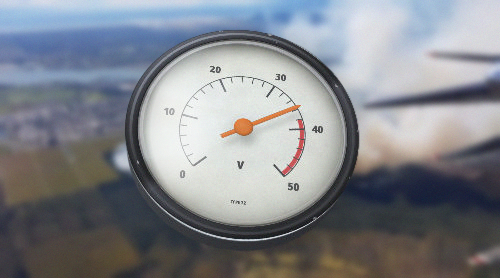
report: 36V
